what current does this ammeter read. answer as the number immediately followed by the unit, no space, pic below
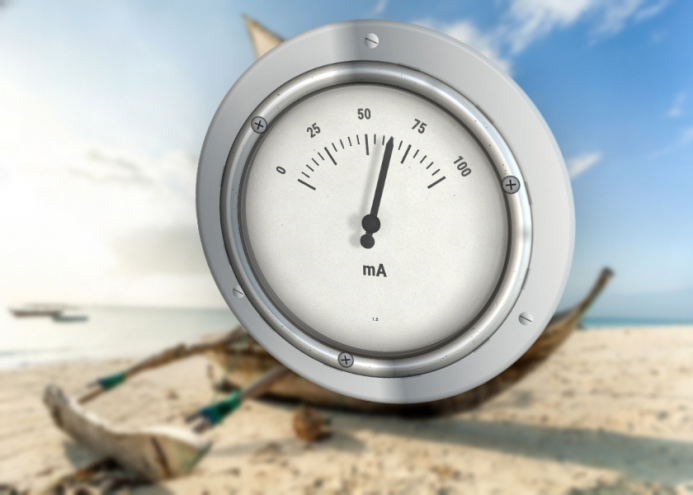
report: 65mA
